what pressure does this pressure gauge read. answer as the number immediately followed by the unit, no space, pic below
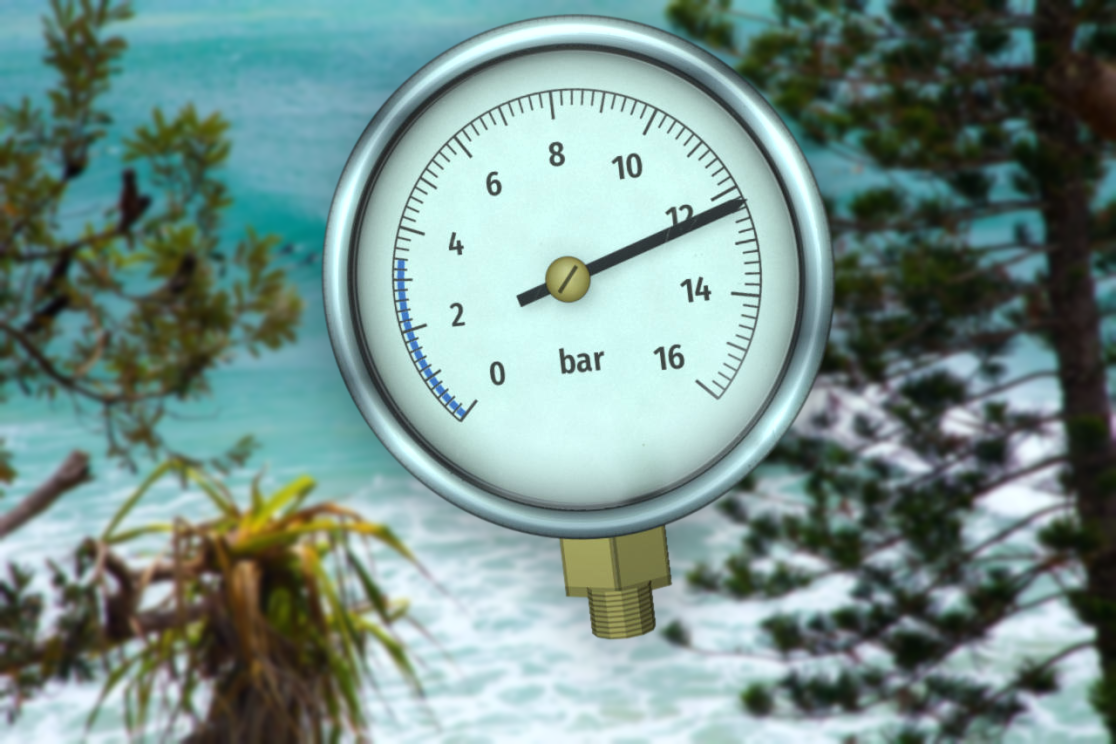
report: 12.3bar
